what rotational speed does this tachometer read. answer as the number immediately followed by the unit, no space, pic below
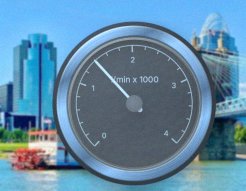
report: 1400rpm
